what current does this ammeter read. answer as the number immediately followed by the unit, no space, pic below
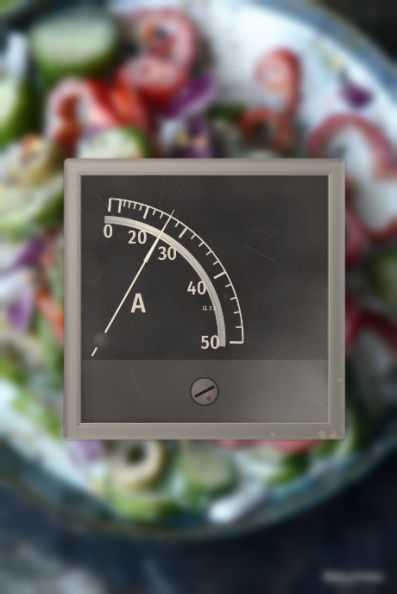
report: 26A
